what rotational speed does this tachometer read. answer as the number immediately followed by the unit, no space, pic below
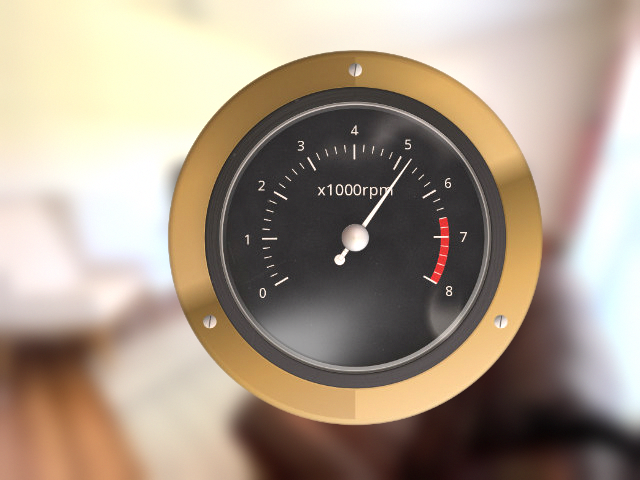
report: 5200rpm
